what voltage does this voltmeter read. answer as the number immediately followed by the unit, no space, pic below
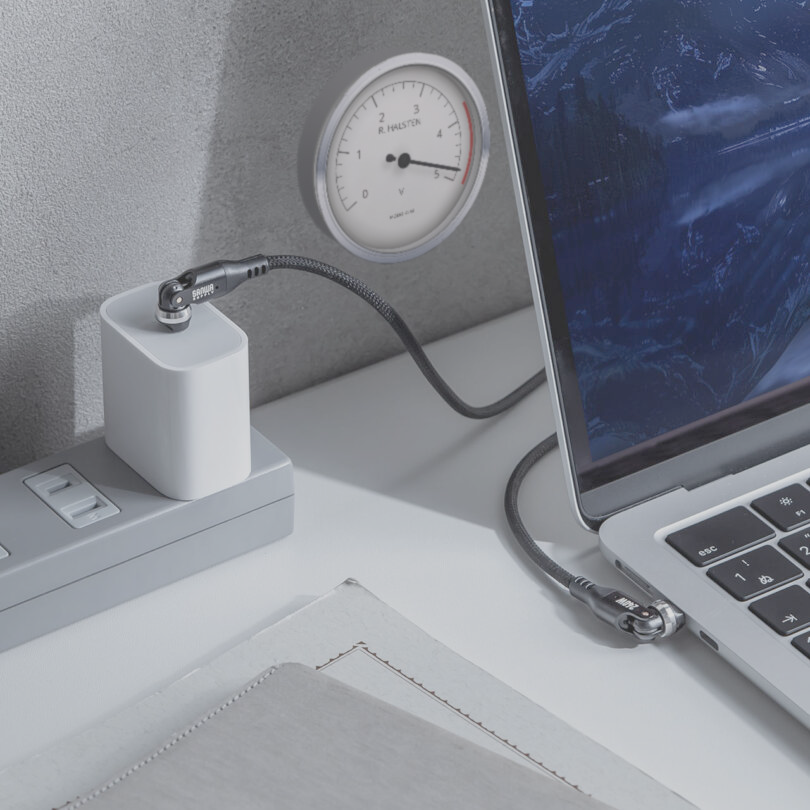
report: 4.8V
